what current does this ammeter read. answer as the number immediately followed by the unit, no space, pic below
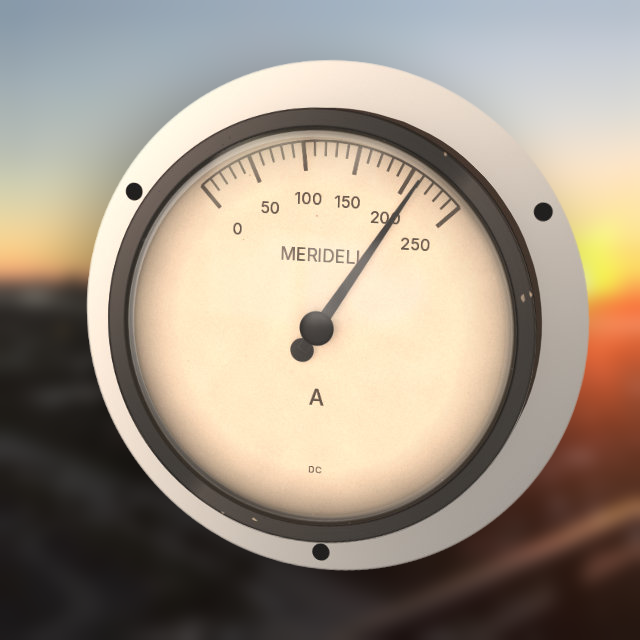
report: 210A
